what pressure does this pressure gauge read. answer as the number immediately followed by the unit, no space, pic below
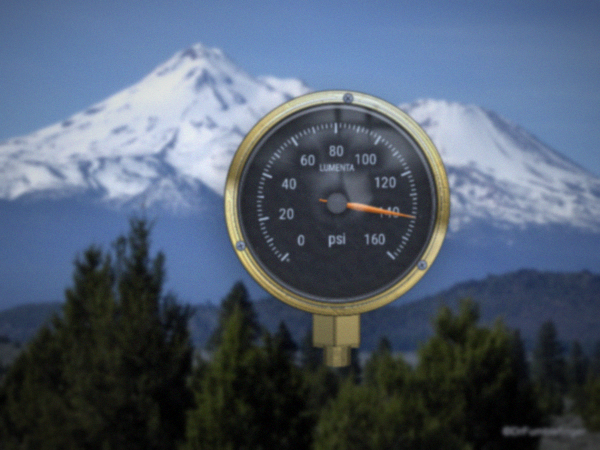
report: 140psi
